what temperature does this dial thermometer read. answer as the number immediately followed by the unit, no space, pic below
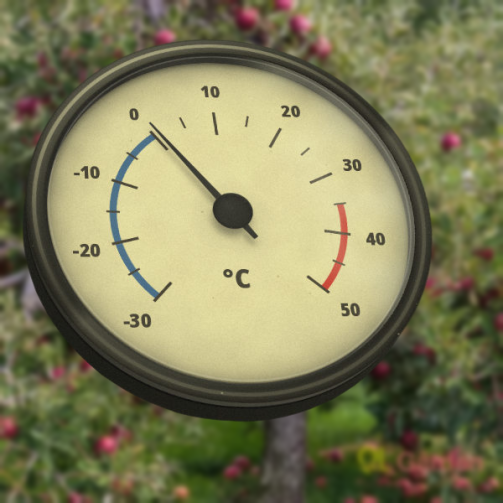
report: 0°C
